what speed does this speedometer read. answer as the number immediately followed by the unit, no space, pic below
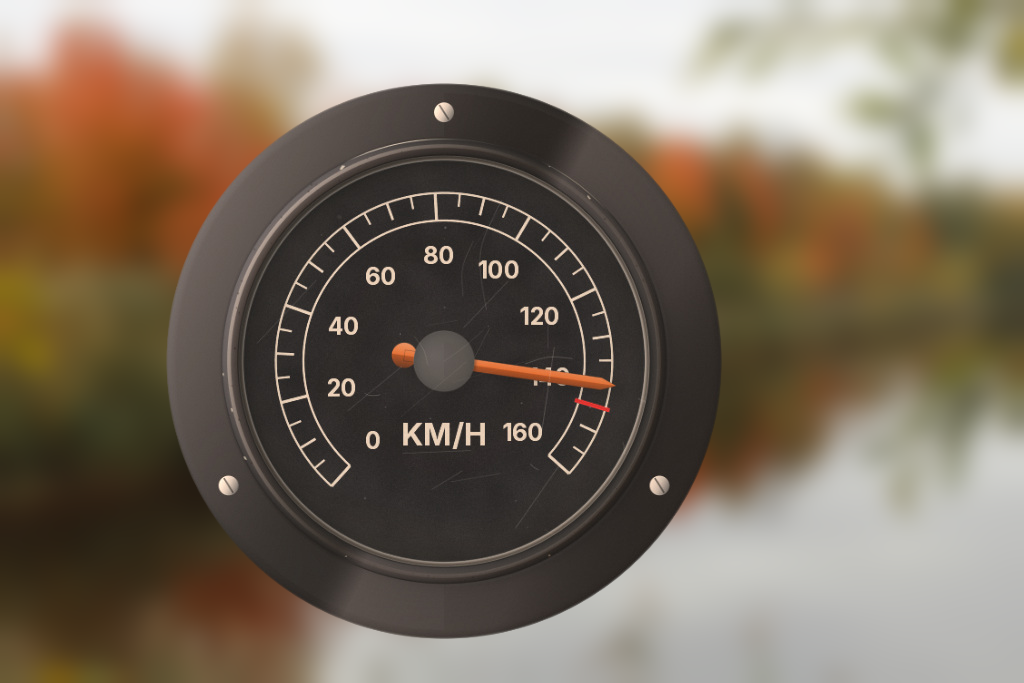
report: 140km/h
